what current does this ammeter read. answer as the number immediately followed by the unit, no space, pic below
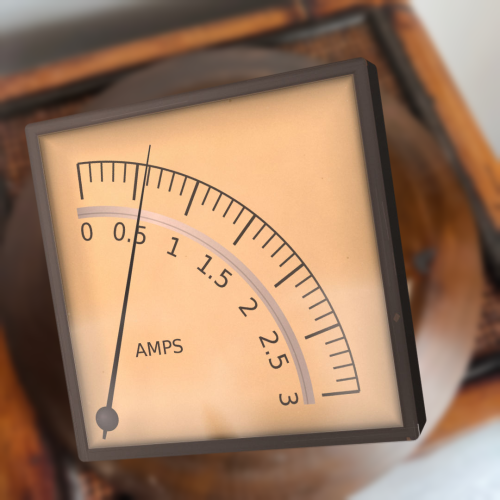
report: 0.6A
